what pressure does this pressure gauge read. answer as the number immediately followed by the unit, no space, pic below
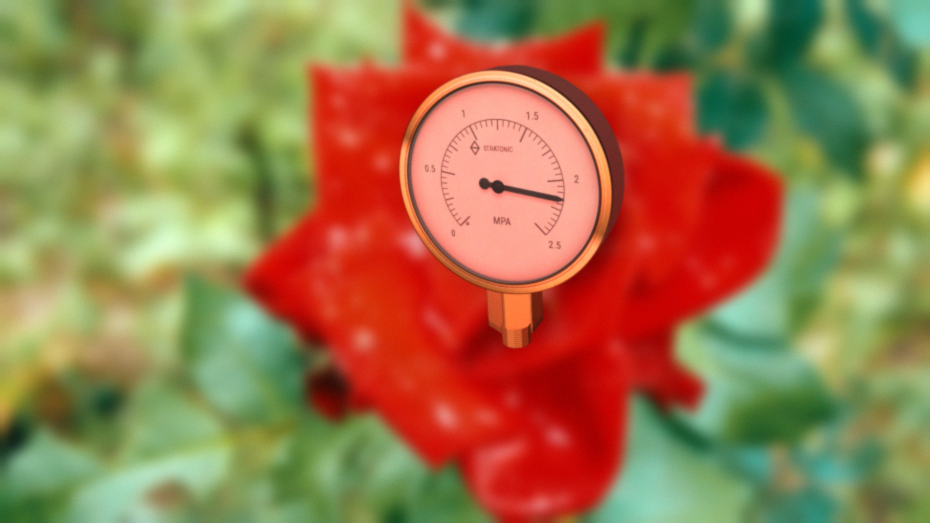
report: 2.15MPa
